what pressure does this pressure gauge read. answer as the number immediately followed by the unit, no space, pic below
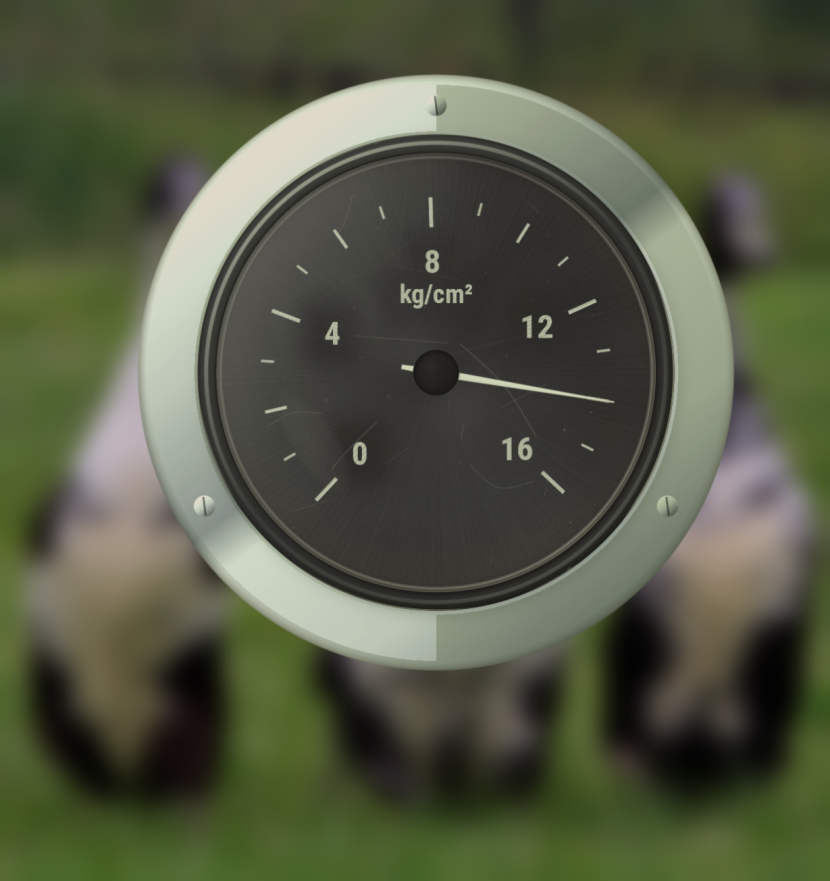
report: 14kg/cm²
